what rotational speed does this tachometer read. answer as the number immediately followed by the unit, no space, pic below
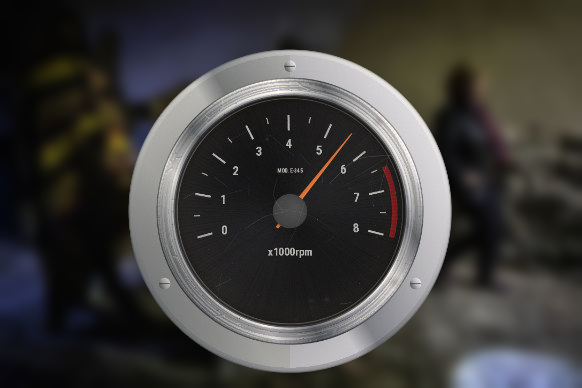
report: 5500rpm
